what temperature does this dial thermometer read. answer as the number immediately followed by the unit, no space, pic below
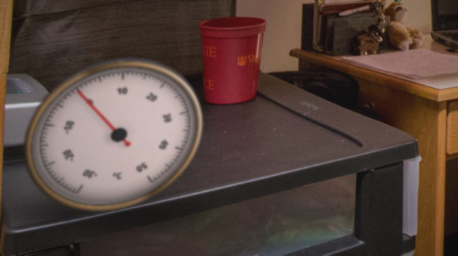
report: 0°C
